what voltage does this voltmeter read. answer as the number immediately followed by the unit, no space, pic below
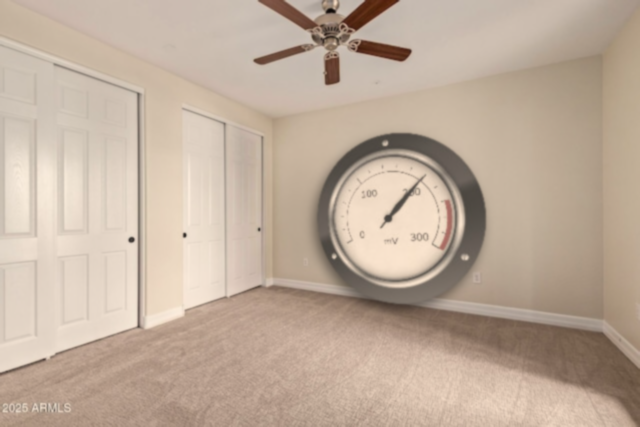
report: 200mV
